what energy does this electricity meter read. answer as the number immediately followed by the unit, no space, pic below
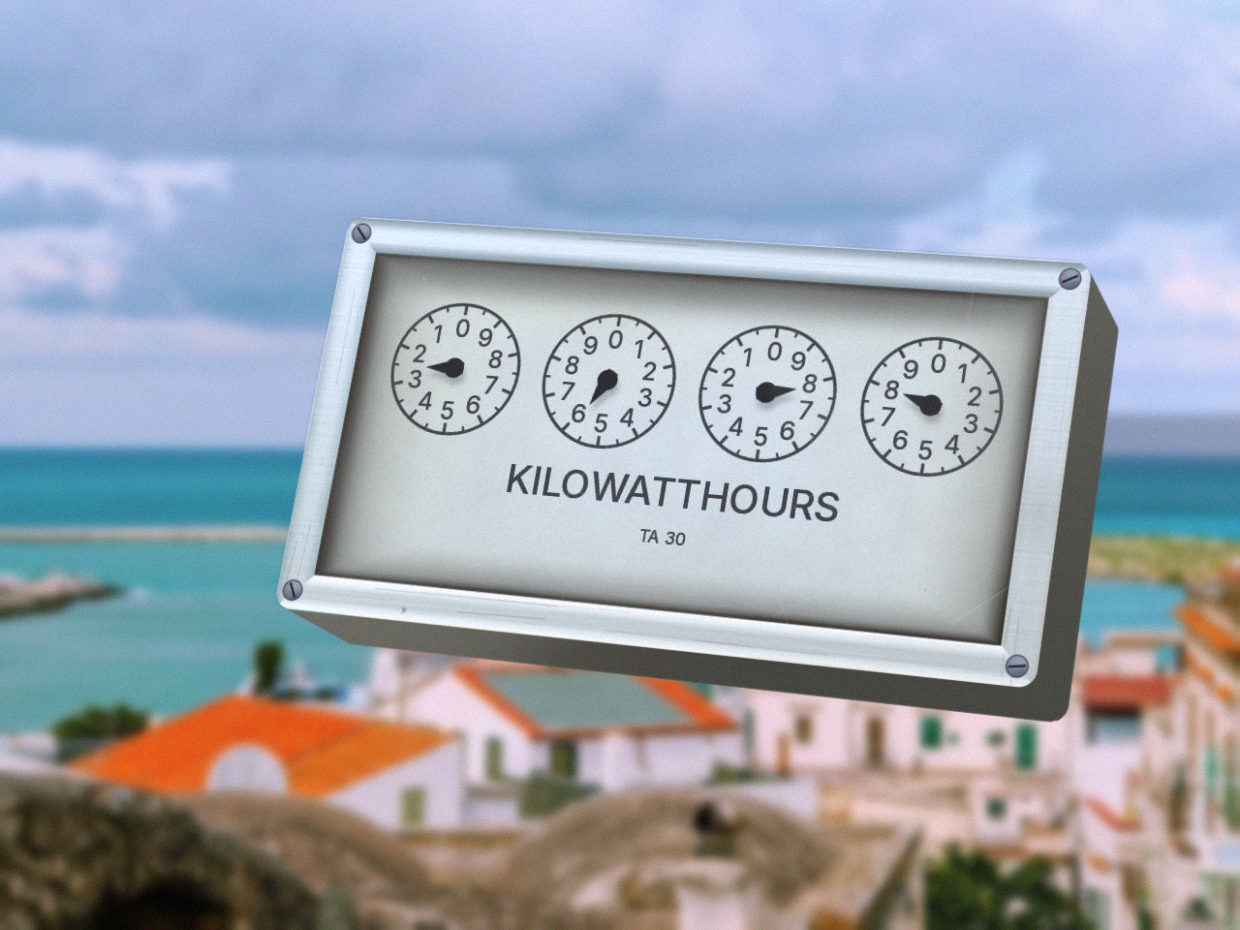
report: 2578kWh
